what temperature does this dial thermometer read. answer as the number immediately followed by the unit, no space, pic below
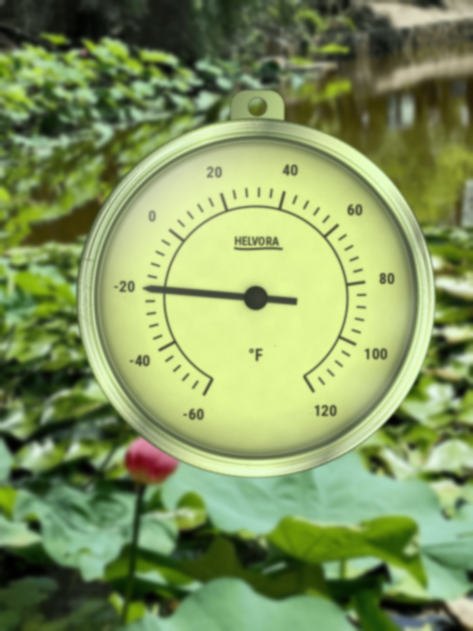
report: -20°F
